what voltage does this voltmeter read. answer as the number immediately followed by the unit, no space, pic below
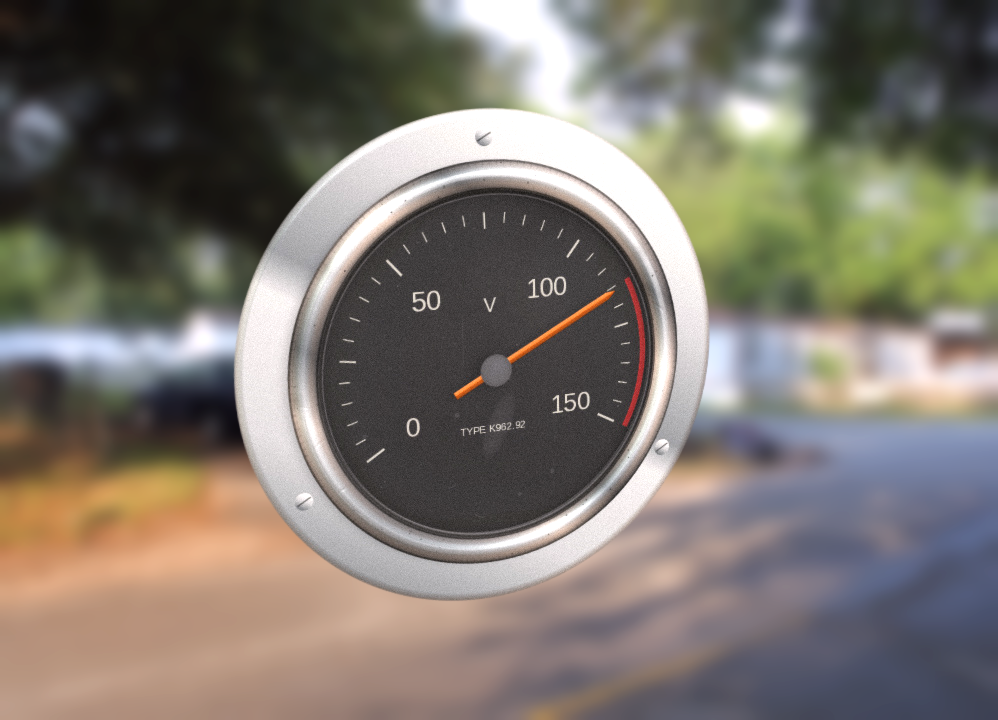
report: 115V
